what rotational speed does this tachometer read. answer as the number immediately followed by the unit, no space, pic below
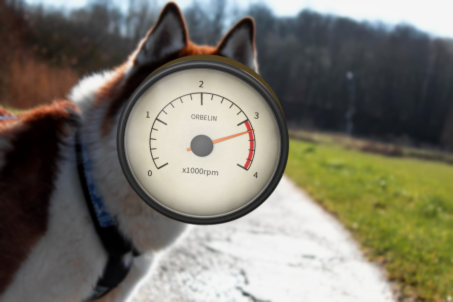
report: 3200rpm
